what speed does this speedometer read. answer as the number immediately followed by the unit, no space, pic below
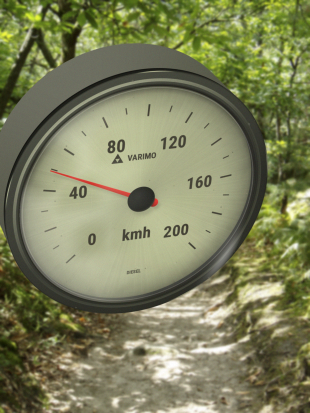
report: 50km/h
